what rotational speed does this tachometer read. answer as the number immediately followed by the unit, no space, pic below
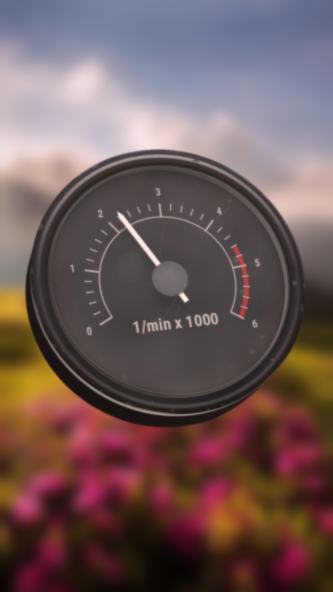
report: 2200rpm
